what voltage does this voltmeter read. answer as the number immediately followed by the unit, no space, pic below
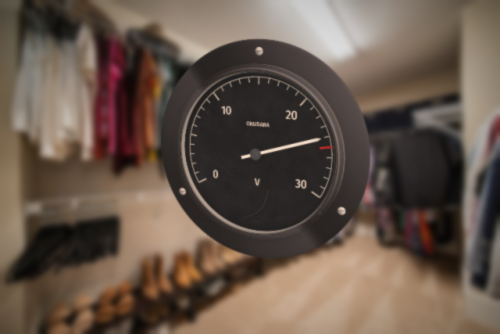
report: 24V
